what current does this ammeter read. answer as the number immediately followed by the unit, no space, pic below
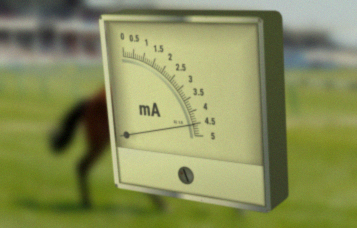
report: 4.5mA
